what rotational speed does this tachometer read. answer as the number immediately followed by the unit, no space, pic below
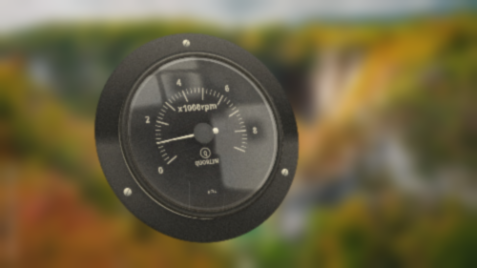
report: 1000rpm
